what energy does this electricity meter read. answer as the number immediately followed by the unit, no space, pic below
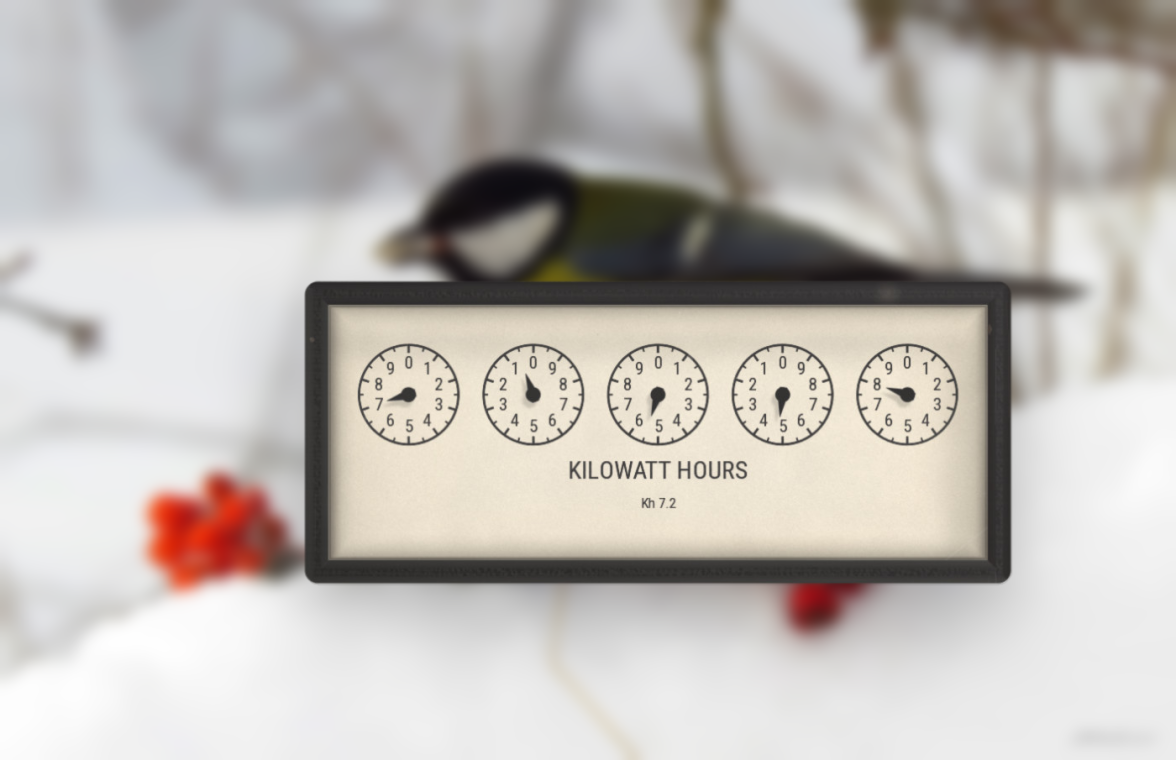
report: 70548kWh
